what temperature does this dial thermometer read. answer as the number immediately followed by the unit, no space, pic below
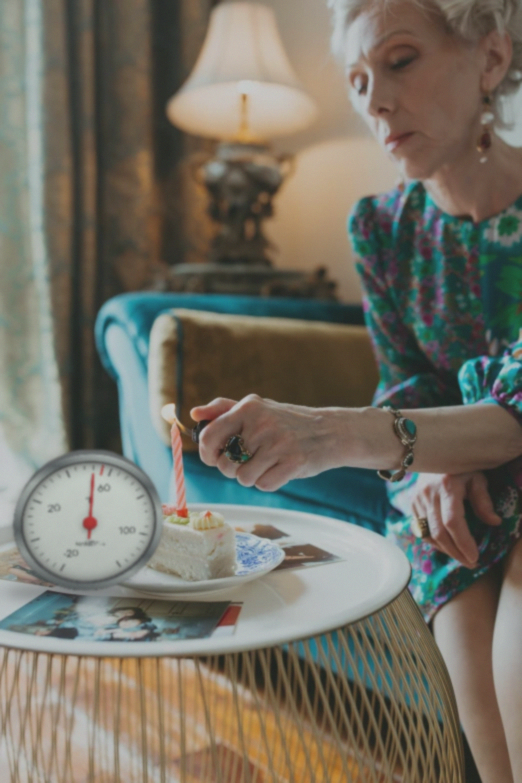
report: 52°F
